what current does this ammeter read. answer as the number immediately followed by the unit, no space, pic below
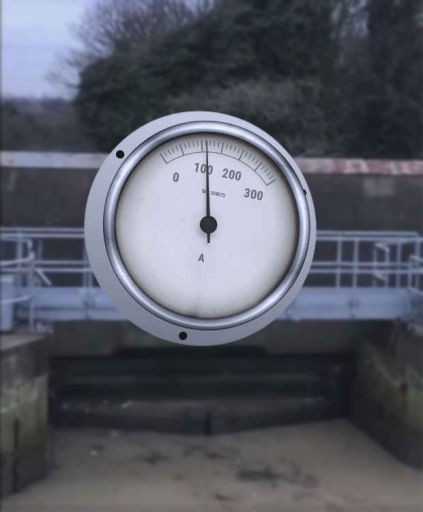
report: 110A
